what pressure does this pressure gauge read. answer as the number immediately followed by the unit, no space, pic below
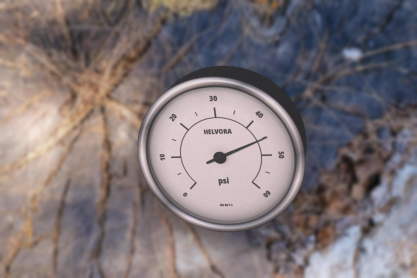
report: 45psi
